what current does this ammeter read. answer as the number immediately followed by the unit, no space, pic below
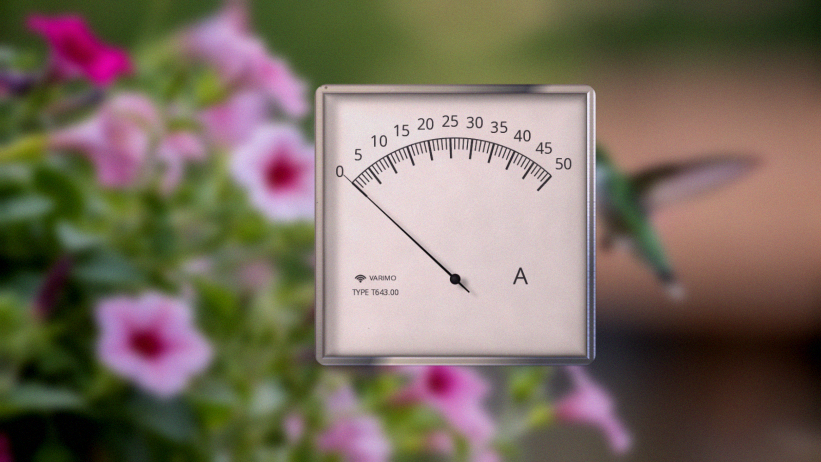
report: 0A
